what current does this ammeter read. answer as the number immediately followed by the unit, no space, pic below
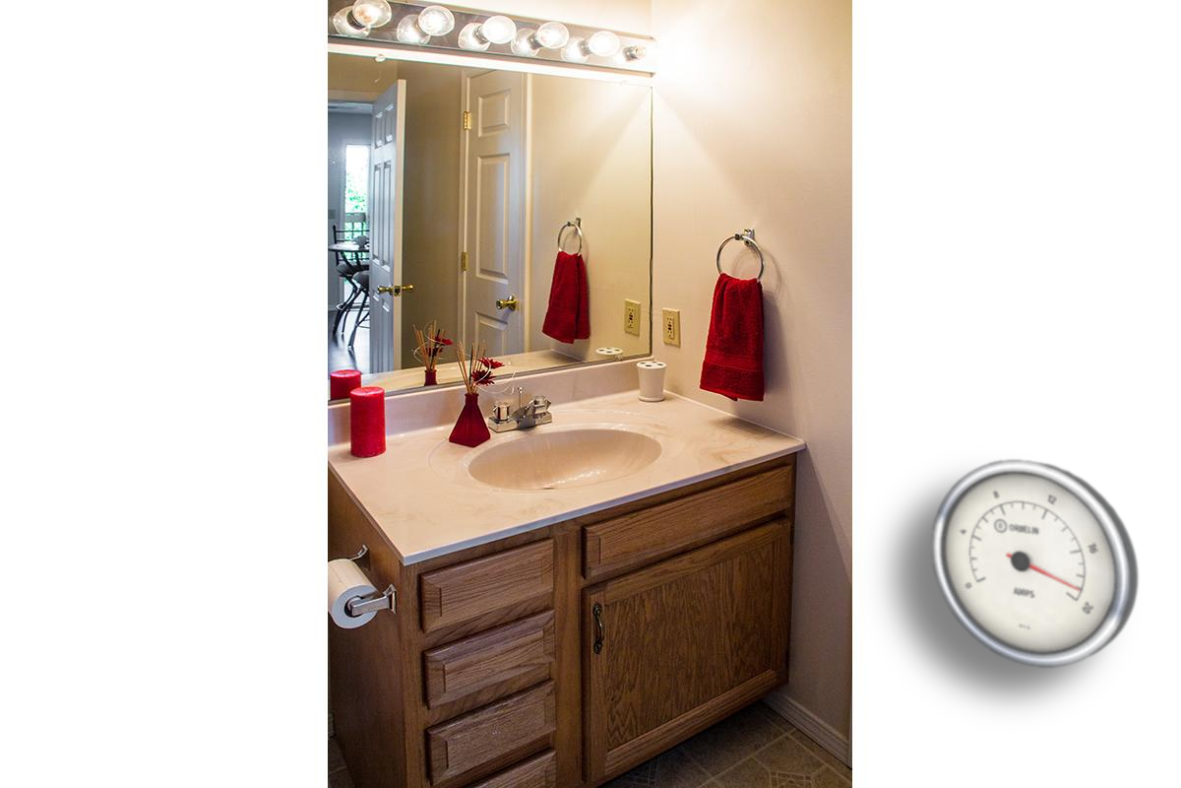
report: 19A
